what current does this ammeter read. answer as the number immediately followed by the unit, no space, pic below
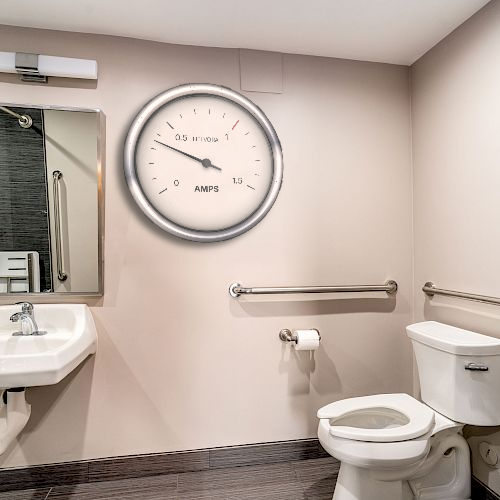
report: 0.35A
